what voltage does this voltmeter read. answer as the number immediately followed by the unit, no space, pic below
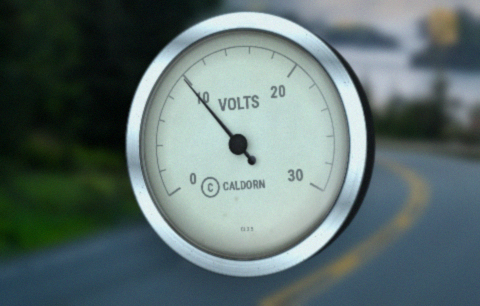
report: 10V
